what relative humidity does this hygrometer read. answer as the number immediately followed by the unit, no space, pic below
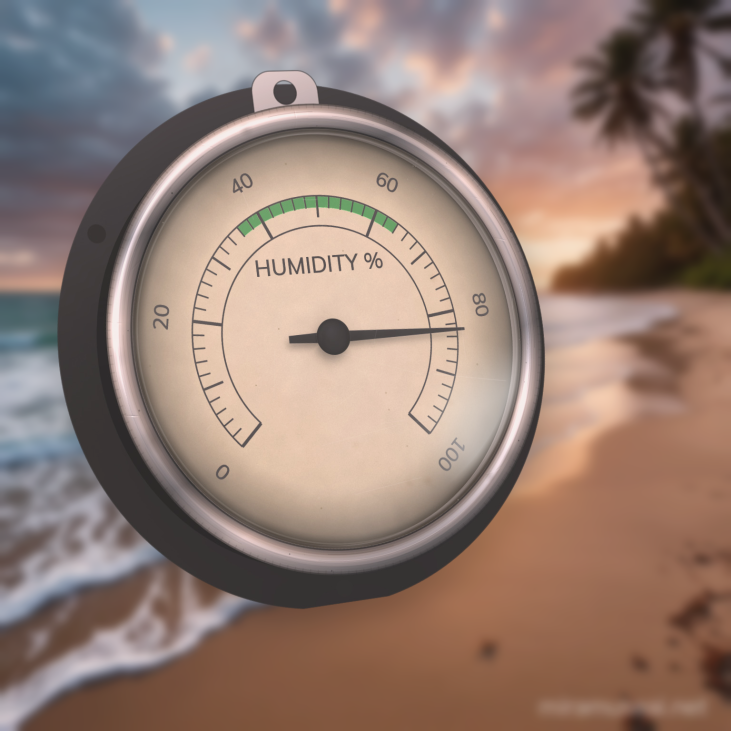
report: 83%
